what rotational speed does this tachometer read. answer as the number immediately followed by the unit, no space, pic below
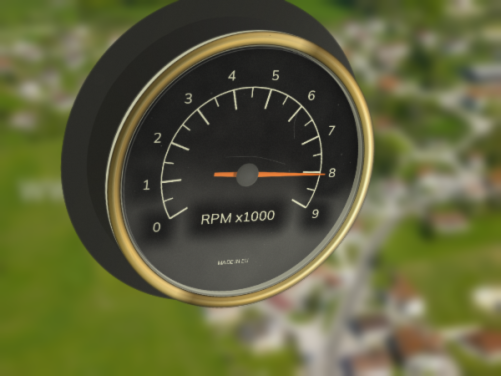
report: 8000rpm
